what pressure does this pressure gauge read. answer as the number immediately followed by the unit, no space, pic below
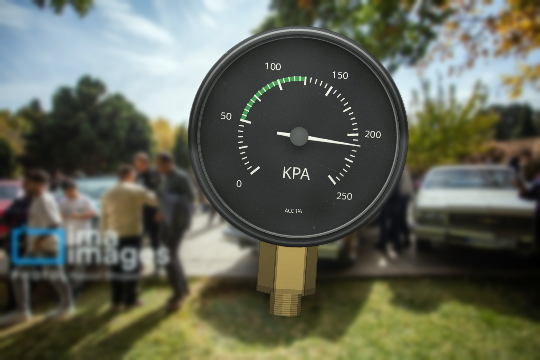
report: 210kPa
